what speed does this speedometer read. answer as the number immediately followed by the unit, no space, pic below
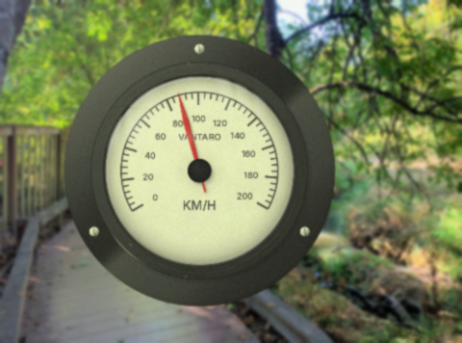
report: 88km/h
